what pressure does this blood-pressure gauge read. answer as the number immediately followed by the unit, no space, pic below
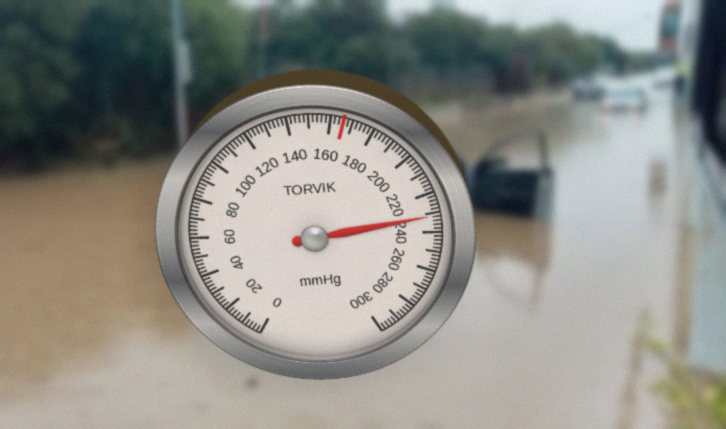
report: 230mmHg
